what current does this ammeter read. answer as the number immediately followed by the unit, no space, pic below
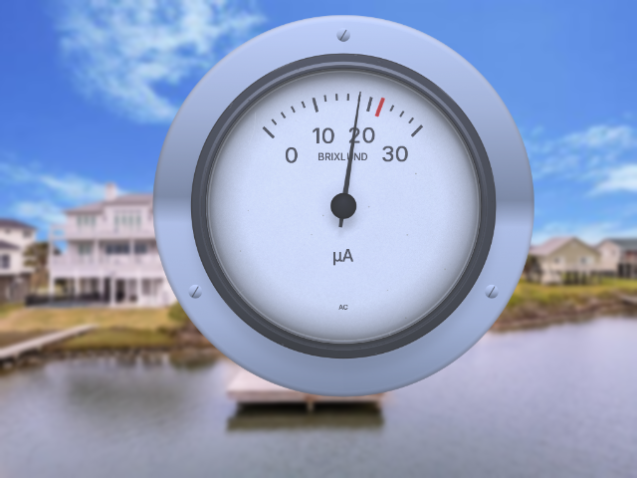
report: 18µA
